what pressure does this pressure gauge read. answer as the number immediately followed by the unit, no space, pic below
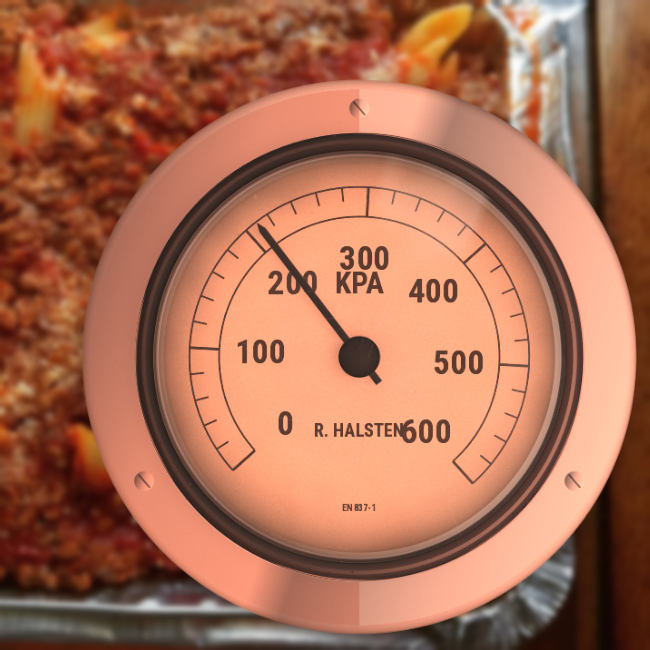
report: 210kPa
